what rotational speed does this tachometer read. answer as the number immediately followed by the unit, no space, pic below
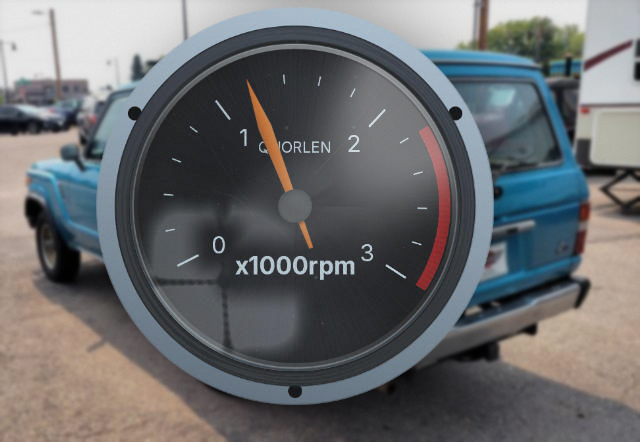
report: 1200rpm
